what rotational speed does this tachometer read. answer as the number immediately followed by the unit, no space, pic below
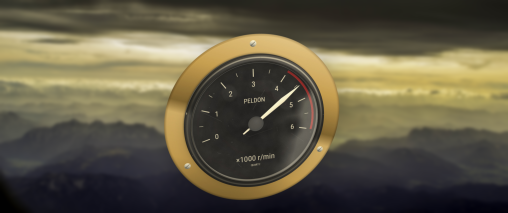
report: 4500rpm
